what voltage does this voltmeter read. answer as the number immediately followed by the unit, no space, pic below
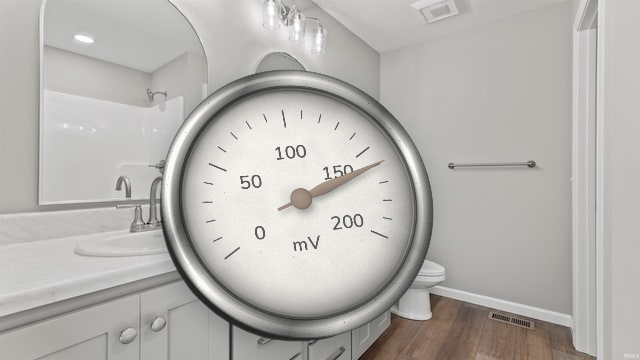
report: 160mV
